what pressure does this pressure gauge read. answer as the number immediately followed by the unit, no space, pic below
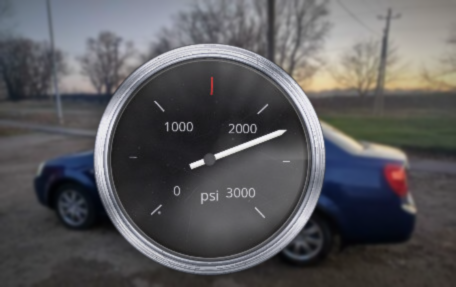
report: 2250psi
